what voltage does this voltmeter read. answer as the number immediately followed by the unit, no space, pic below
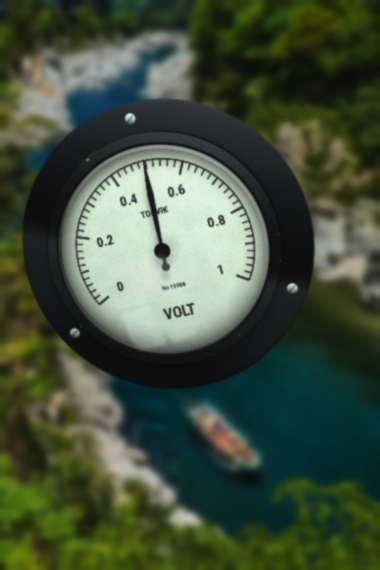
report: 0.5V
